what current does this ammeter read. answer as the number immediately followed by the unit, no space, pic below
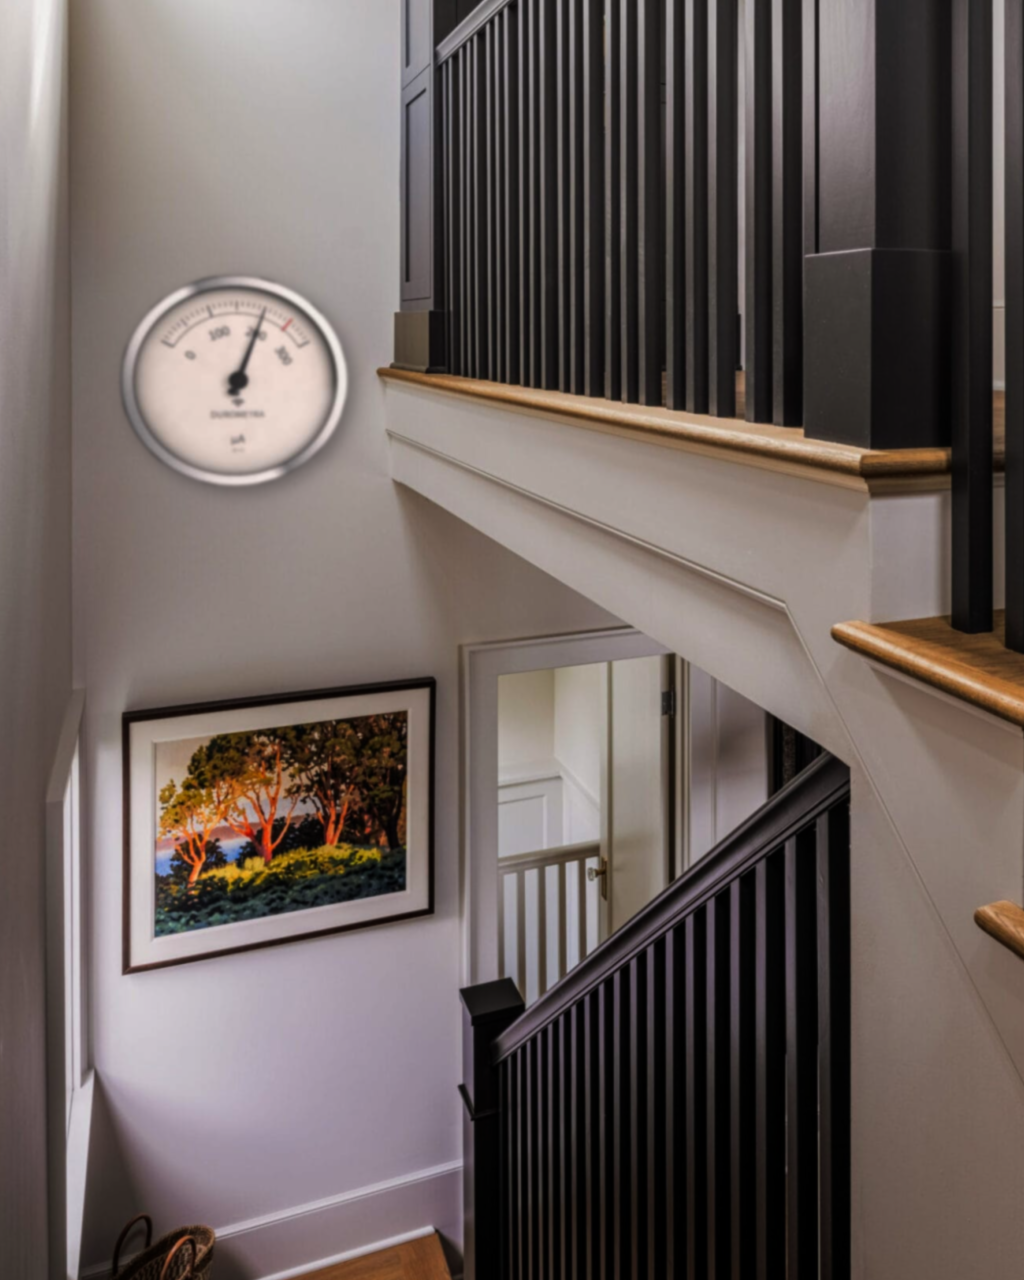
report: 200µA
